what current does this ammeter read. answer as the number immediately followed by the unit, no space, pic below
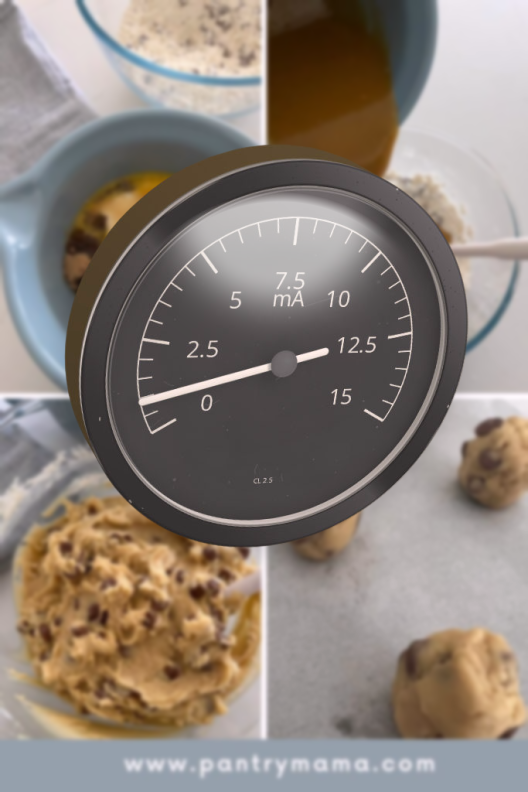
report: 1mA
